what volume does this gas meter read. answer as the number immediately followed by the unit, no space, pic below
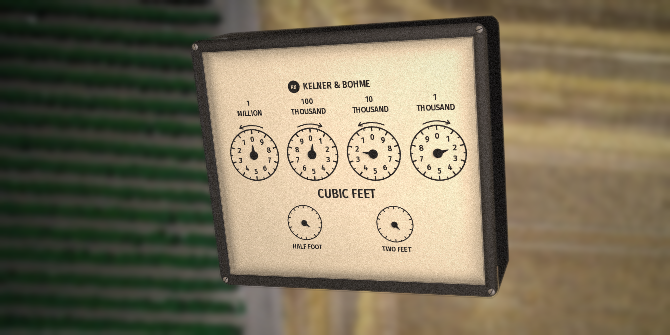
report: 2200ft³
